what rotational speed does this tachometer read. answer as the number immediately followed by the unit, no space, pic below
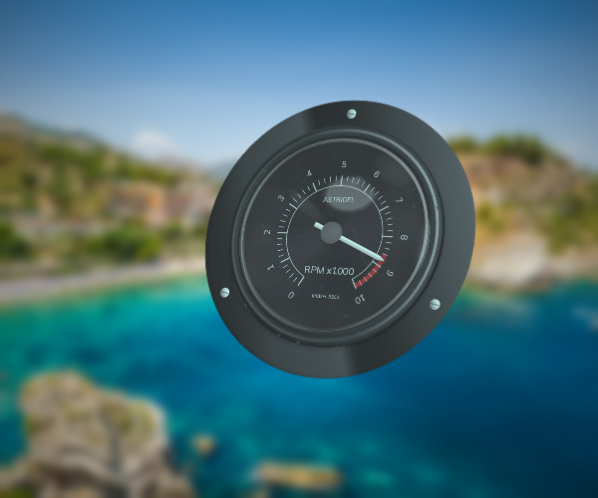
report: 8800rpm
